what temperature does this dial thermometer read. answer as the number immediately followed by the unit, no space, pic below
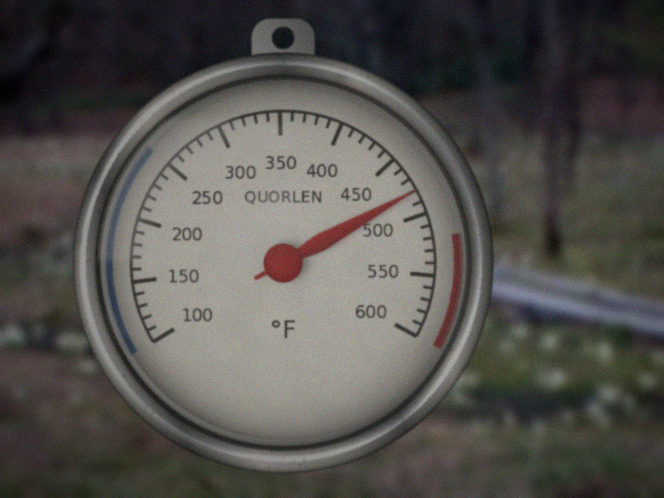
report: 480°F
